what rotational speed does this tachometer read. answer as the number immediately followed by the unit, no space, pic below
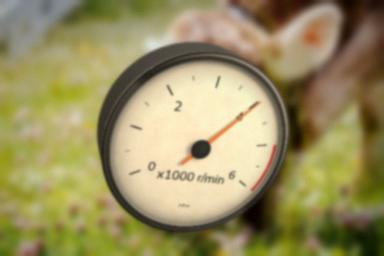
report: 4000rpm
